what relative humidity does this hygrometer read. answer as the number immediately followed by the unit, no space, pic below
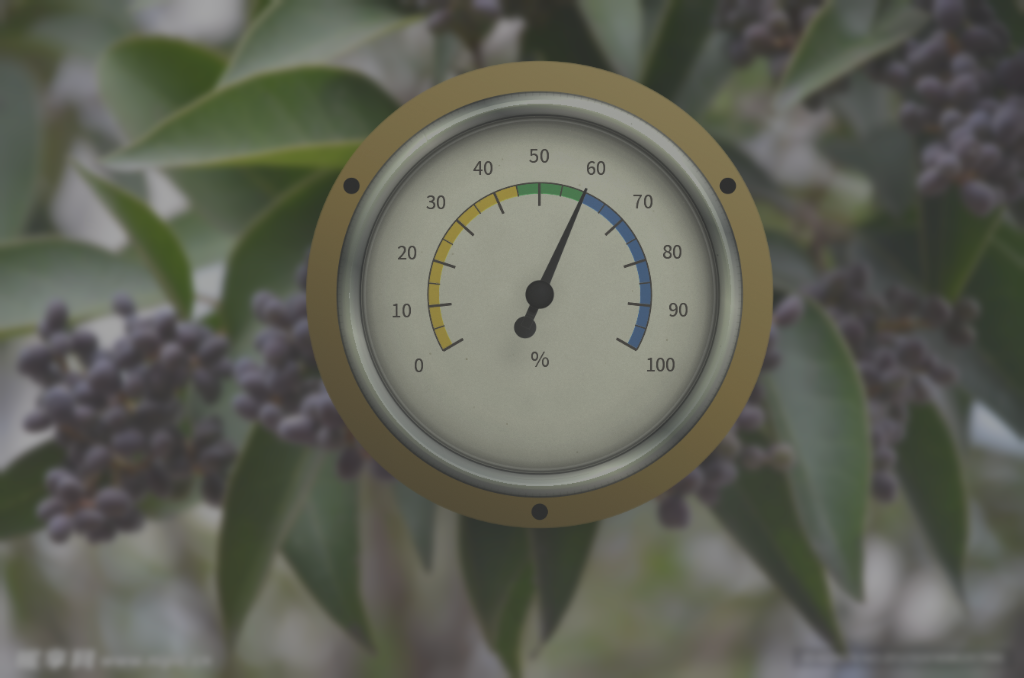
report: 60%
